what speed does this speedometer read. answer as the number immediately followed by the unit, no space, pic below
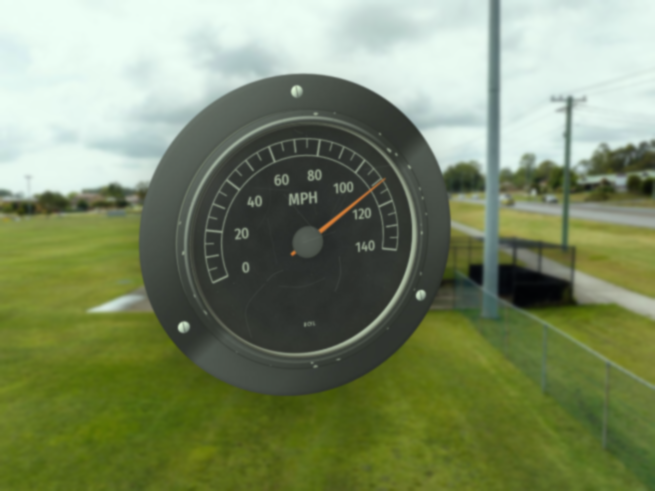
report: 110mph
